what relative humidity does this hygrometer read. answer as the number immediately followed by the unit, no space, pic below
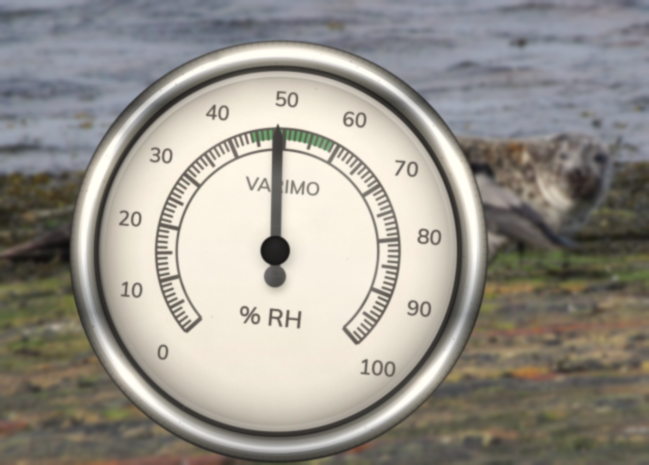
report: 49%
